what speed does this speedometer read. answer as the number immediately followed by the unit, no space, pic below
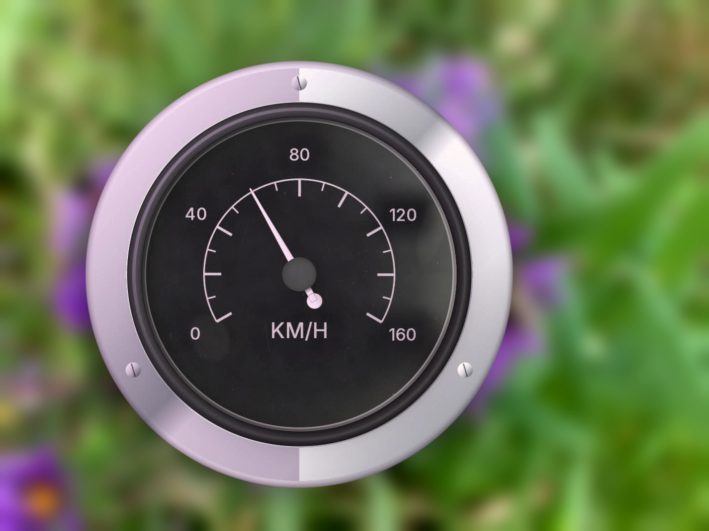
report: 60km/h
